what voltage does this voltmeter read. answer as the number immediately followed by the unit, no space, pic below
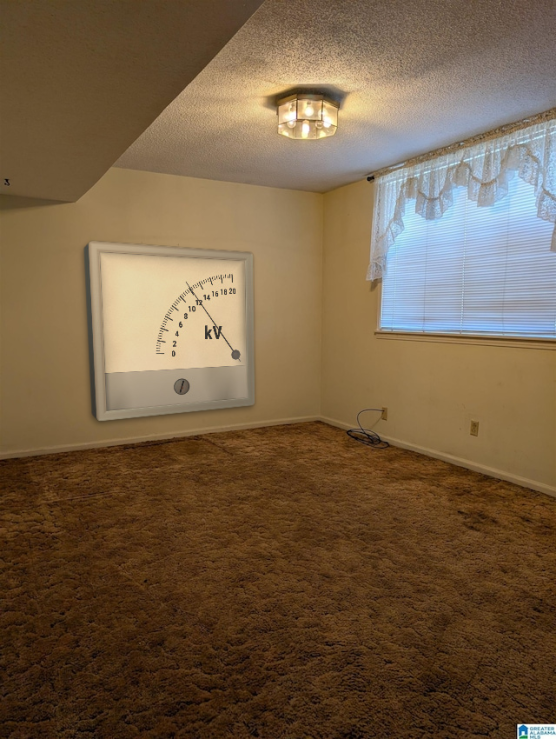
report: 12kV
